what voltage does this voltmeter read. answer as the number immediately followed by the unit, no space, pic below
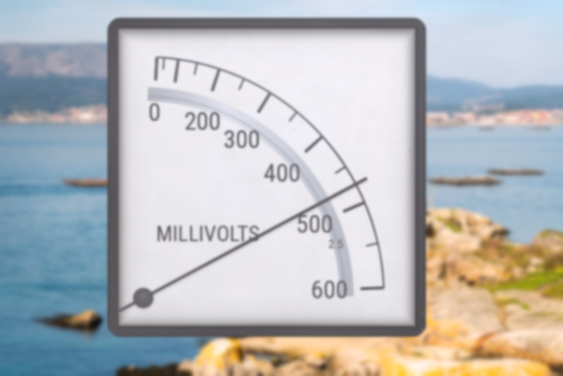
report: 475mV
